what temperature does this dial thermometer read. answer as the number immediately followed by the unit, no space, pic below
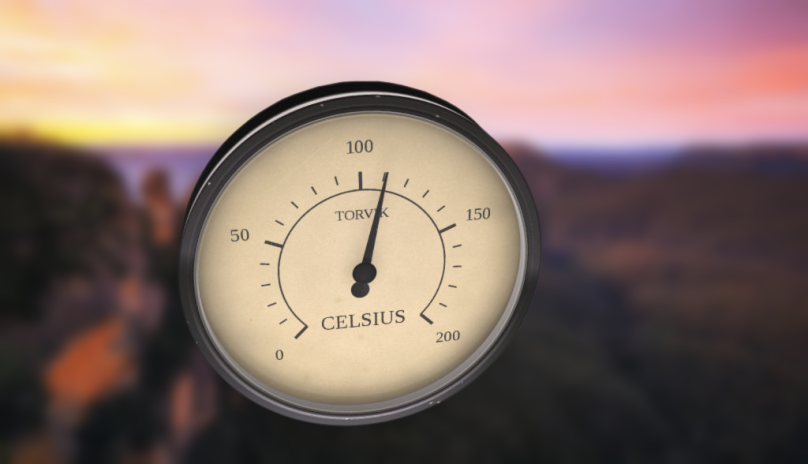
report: 110°C
